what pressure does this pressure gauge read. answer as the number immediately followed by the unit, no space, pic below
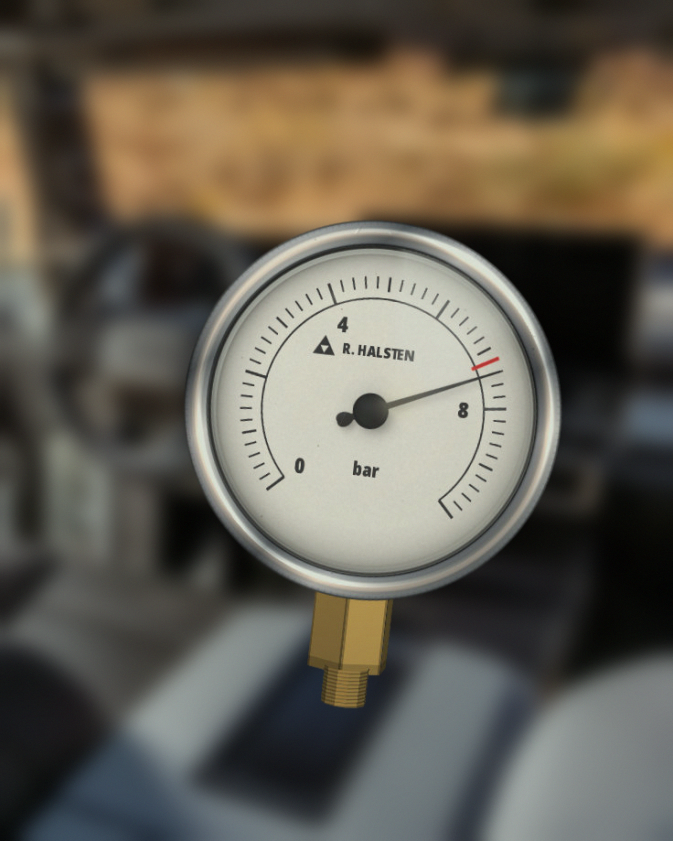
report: 7.4bar
